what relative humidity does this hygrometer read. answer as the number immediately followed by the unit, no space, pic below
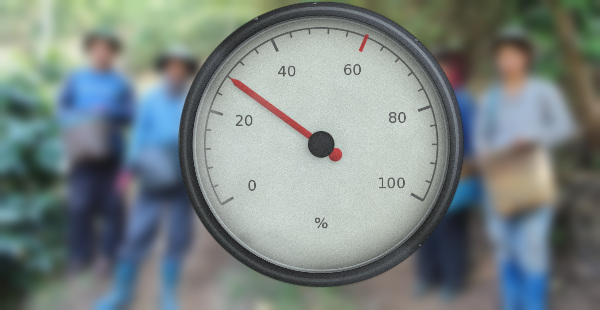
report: 28%
